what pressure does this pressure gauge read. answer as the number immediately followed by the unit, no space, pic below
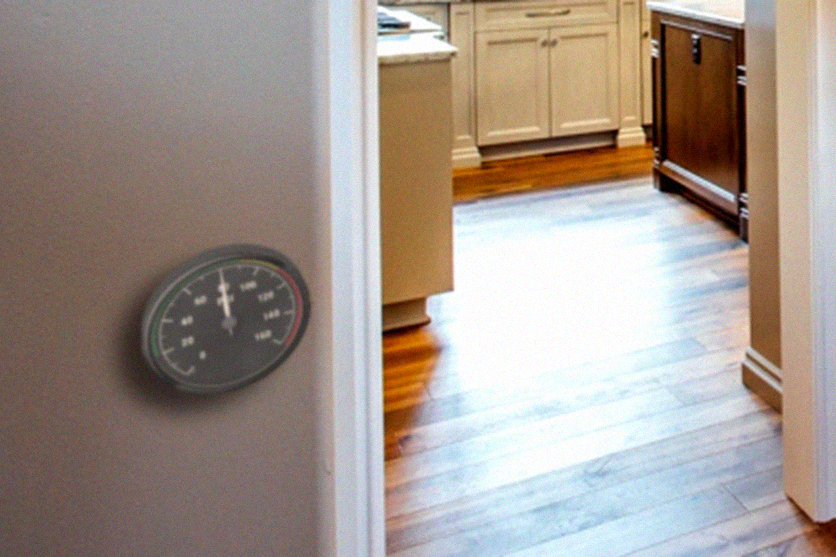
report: 80psi
